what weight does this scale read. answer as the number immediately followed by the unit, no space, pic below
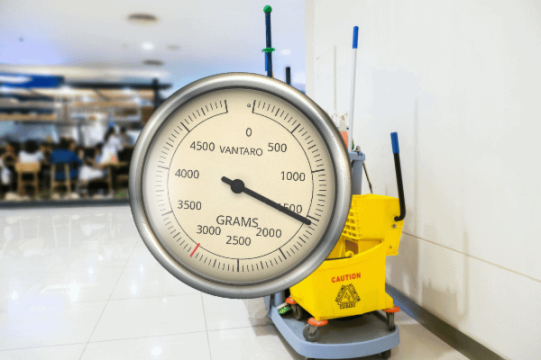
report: 1550g
